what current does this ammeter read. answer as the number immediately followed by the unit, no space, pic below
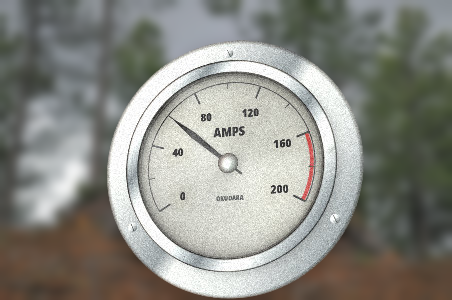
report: 60A
